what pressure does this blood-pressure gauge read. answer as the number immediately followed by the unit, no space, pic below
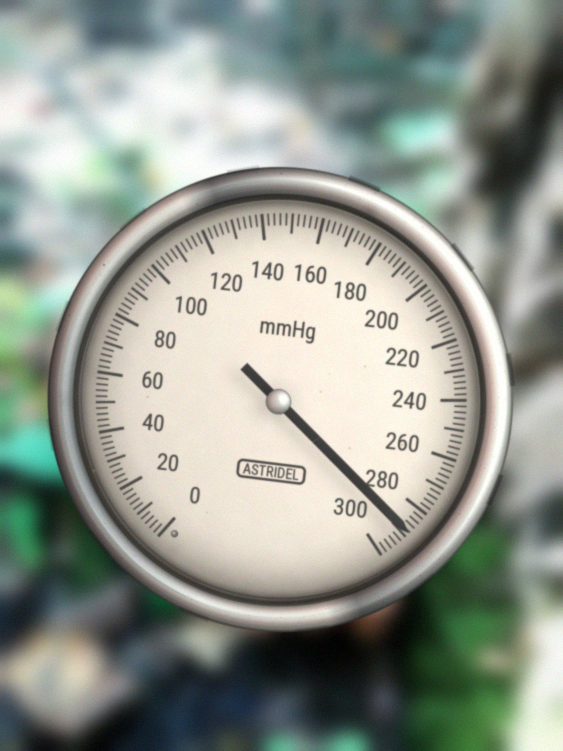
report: 288mmHg
